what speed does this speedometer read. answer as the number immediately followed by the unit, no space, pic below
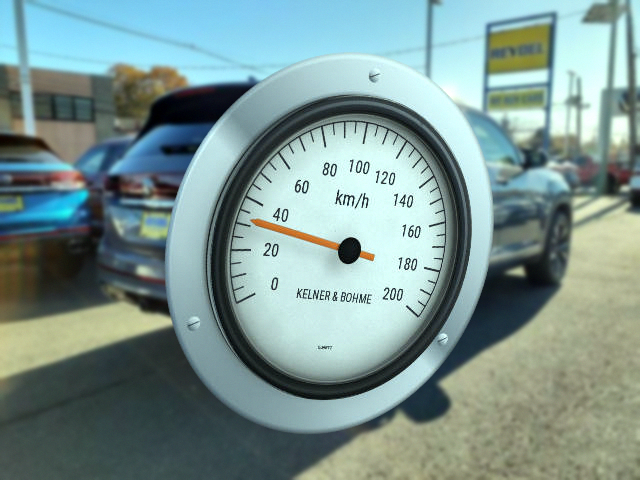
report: 32.5km/h
